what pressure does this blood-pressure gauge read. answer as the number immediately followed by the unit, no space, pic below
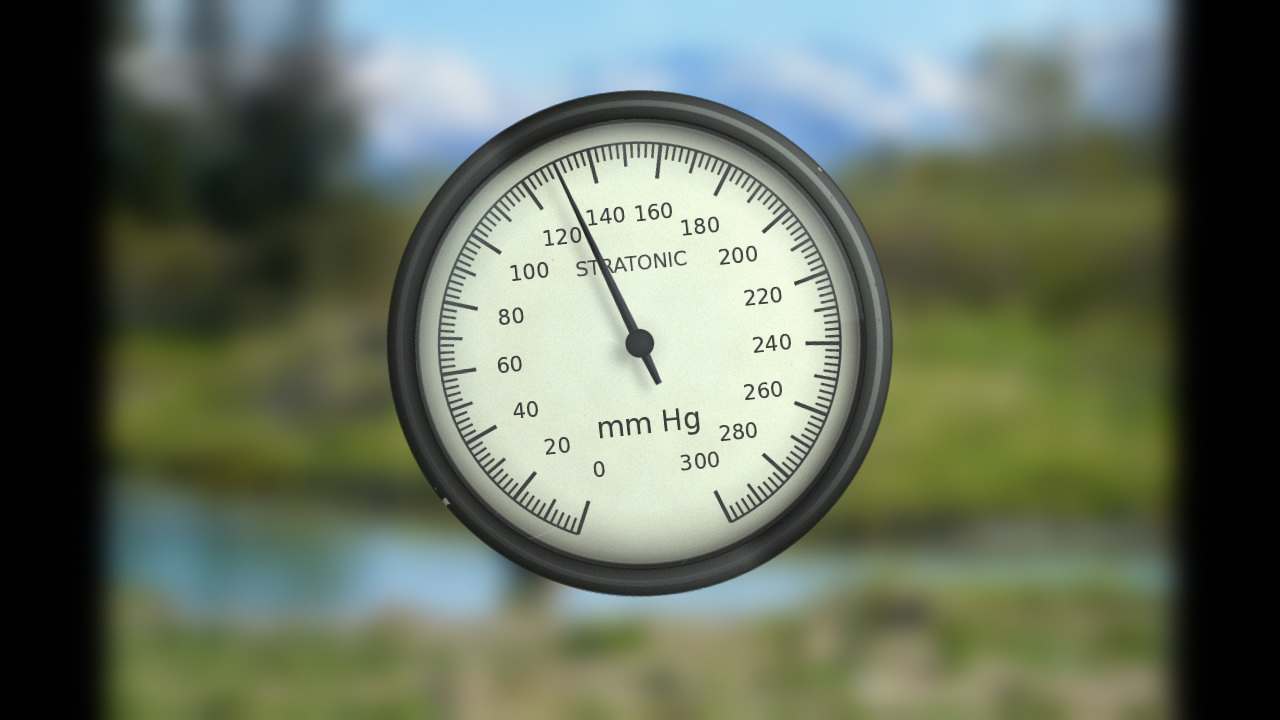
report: 130mmHg
